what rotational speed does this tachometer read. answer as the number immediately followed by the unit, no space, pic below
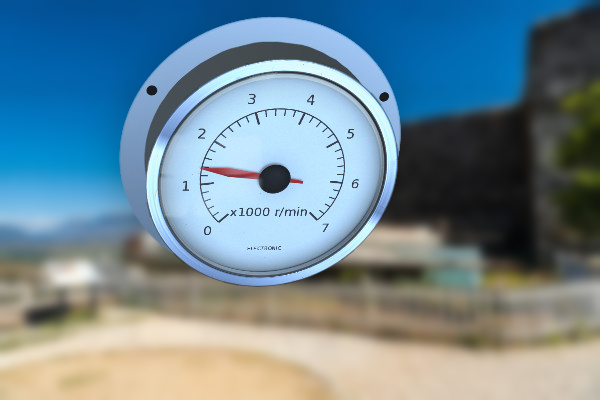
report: 1400rpm
